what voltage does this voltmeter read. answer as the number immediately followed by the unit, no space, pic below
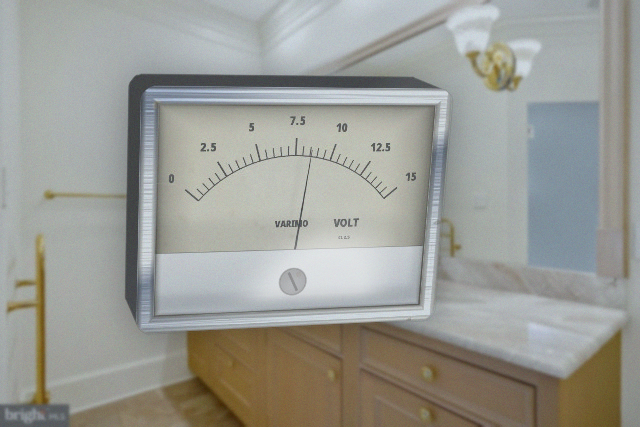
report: 8.5V
